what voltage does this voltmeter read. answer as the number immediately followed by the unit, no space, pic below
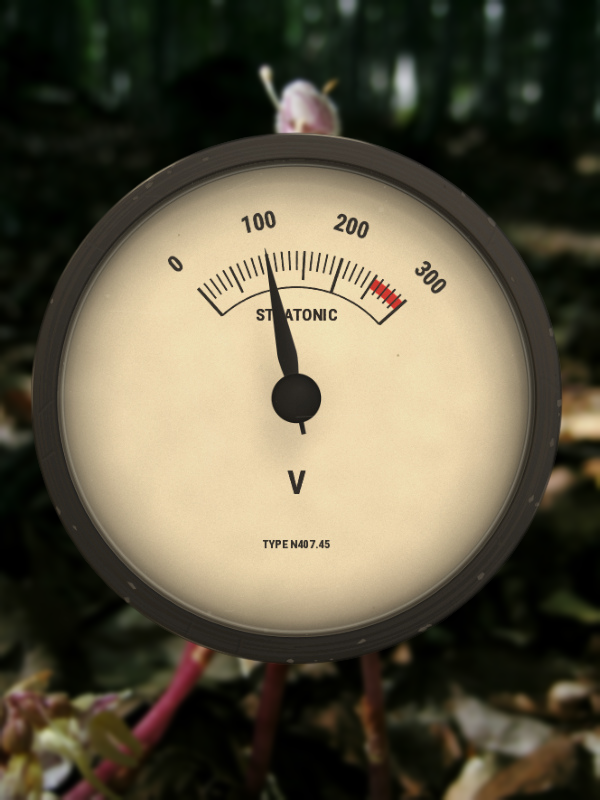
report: 100V
